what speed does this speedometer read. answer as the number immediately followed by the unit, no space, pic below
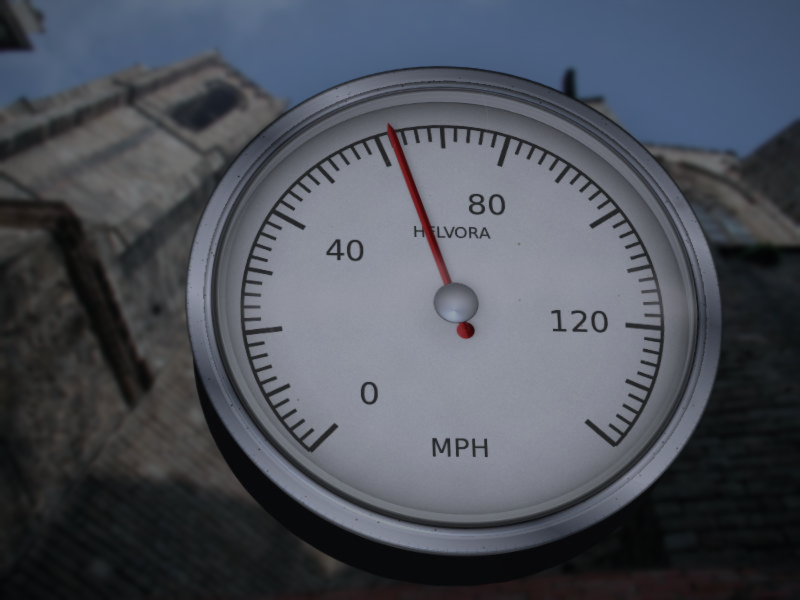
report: 62mph
